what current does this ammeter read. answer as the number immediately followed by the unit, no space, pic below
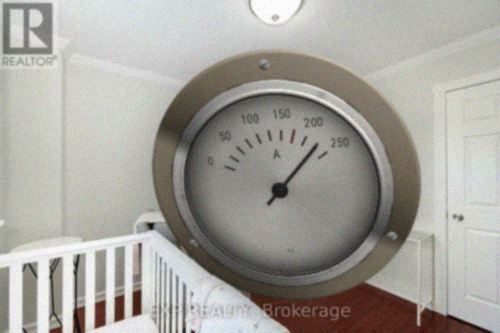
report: 225A
